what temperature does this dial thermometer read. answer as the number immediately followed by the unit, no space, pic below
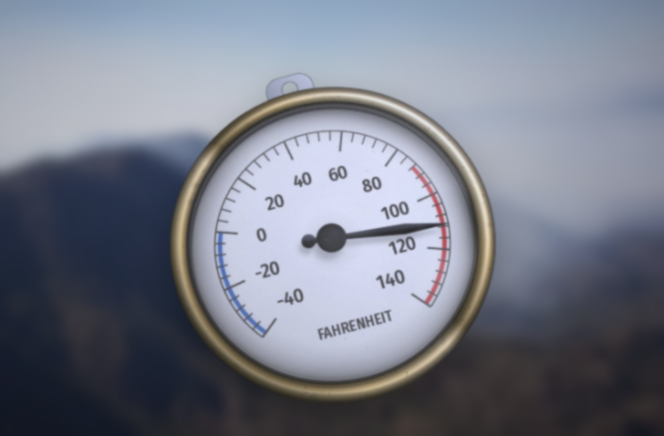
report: 112°F
